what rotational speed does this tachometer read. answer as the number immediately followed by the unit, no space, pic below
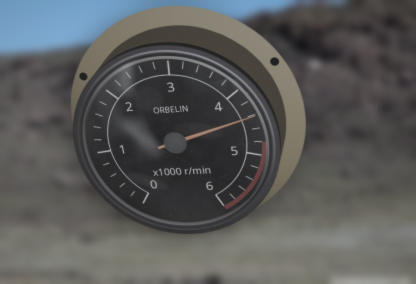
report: 4400rpm
